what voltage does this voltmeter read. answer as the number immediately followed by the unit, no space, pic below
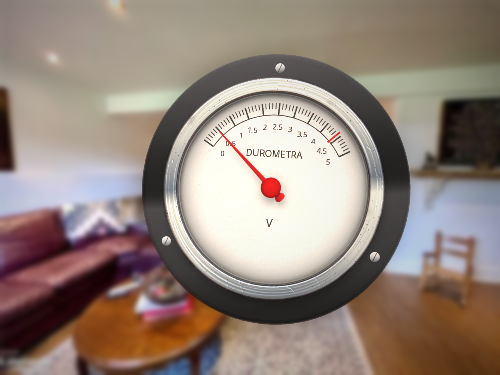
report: 0.5V
